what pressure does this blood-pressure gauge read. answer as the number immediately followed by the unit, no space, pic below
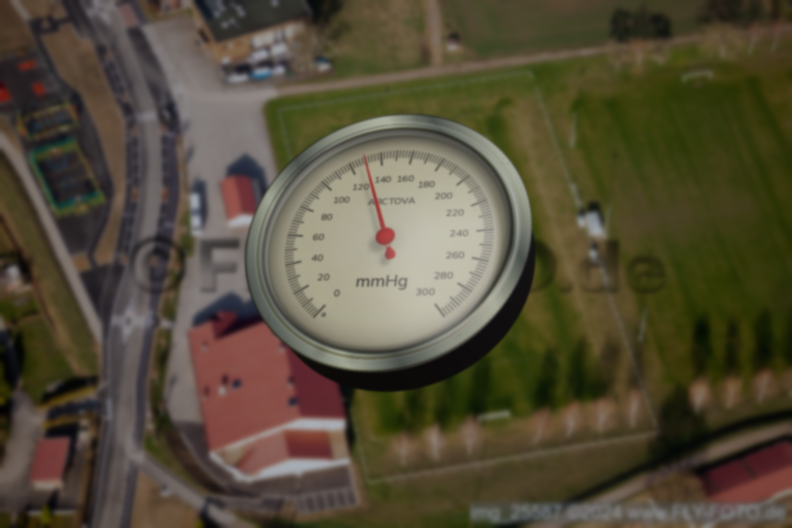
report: 130mmHg
